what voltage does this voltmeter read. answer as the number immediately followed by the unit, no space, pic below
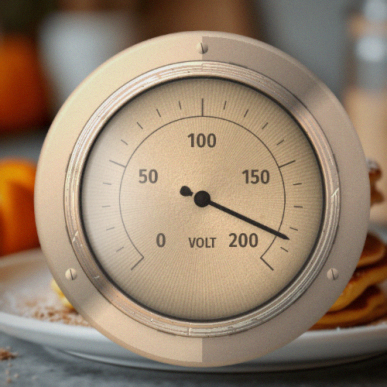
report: 185V
